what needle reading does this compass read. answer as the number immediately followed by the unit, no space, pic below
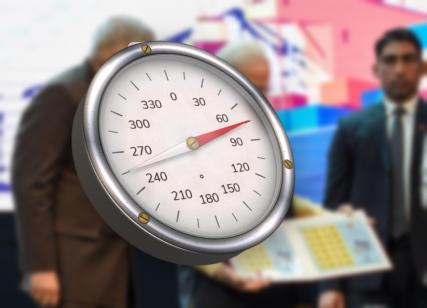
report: 75°
